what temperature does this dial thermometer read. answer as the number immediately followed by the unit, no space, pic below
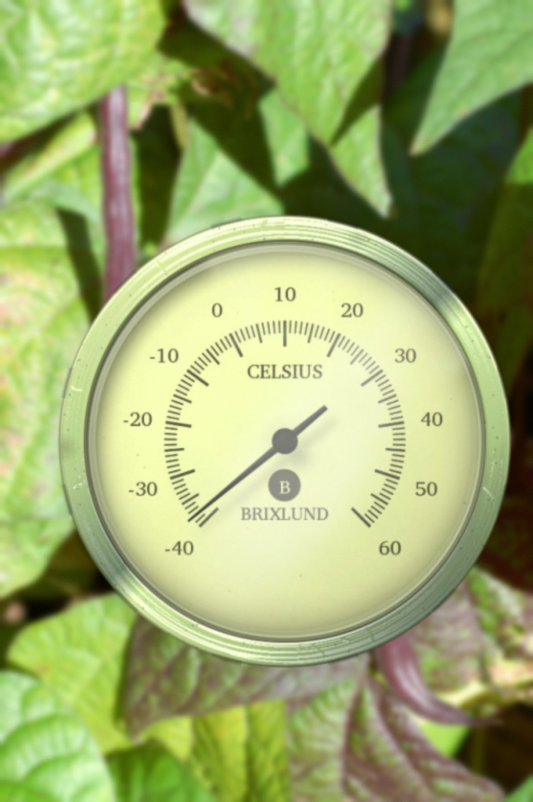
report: -38°C
